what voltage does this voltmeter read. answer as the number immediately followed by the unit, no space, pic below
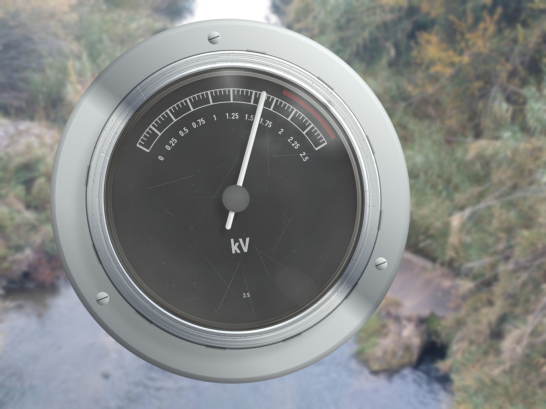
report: 1.6kV
